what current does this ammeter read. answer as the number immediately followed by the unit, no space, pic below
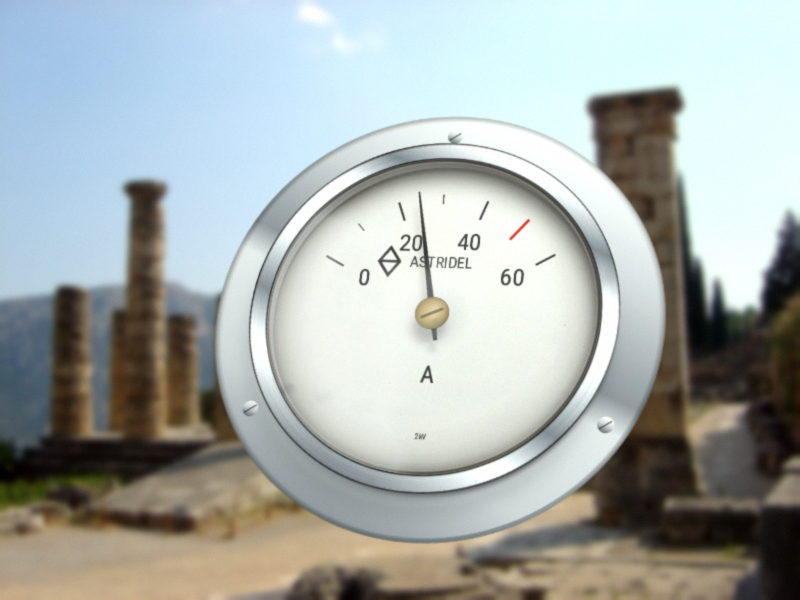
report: 25A
